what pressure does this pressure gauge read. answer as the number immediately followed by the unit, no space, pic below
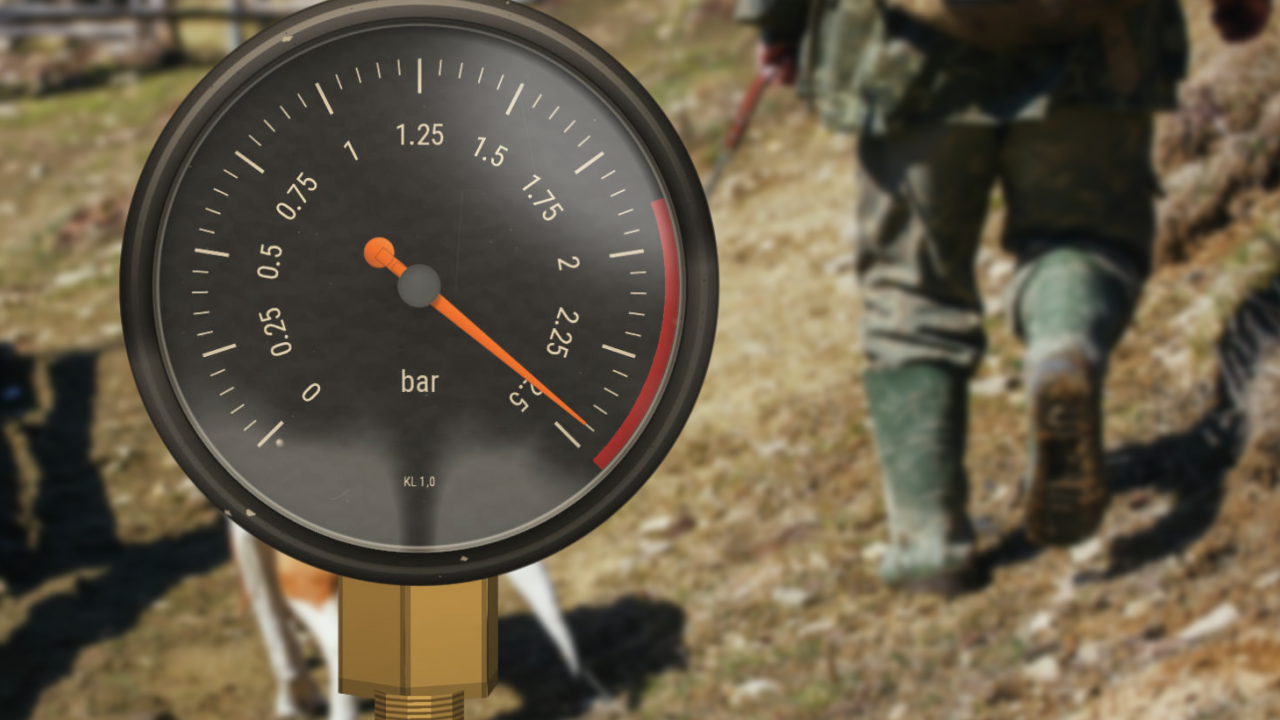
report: 2.45bar
